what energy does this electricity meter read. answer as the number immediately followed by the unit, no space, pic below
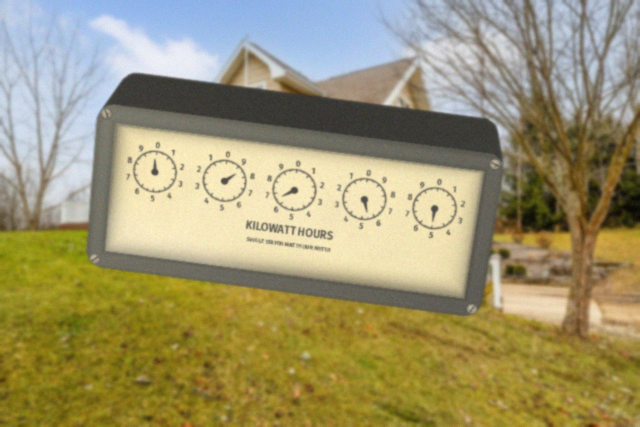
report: 98655kWh
